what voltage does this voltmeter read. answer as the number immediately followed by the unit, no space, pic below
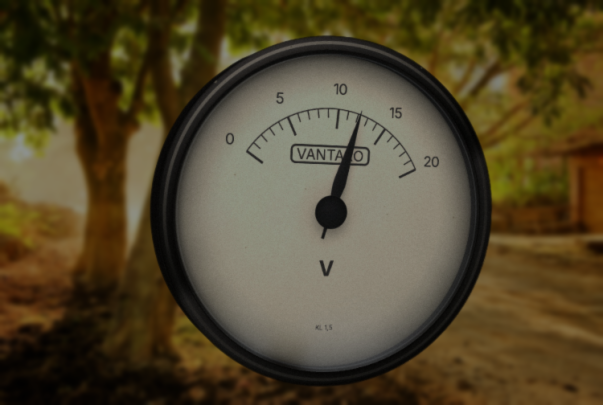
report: 12V
